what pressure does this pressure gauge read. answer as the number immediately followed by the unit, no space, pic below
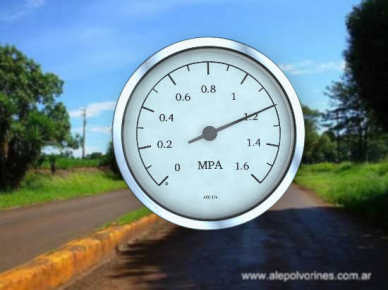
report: 1.2MPa
